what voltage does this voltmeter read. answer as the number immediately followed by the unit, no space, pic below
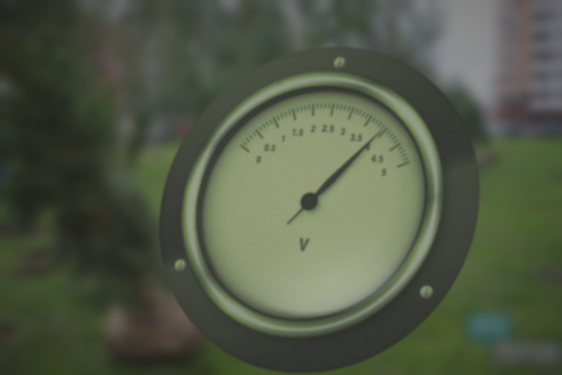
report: 4V
